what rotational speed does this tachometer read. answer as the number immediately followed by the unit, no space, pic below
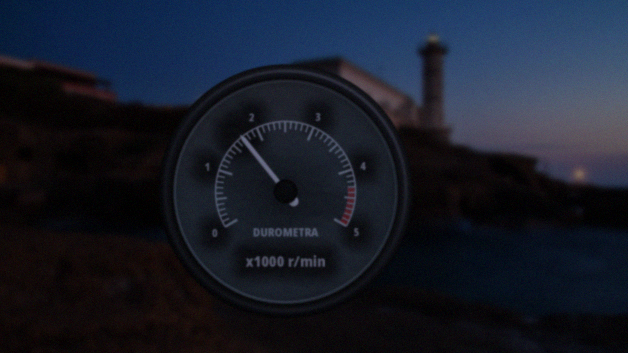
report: 1700rpm
